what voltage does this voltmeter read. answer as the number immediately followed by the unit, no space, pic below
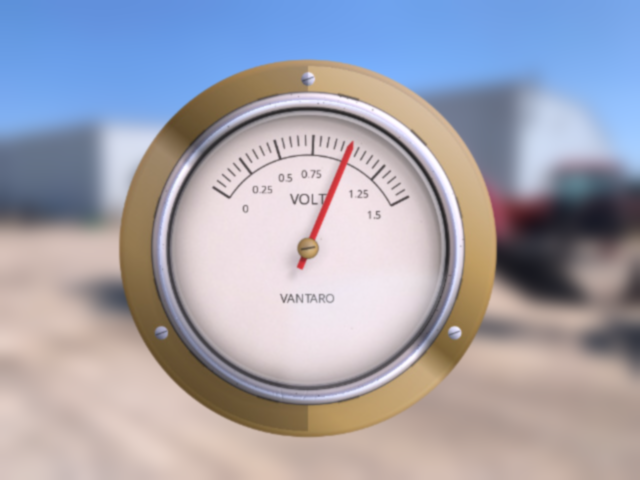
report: 1V
